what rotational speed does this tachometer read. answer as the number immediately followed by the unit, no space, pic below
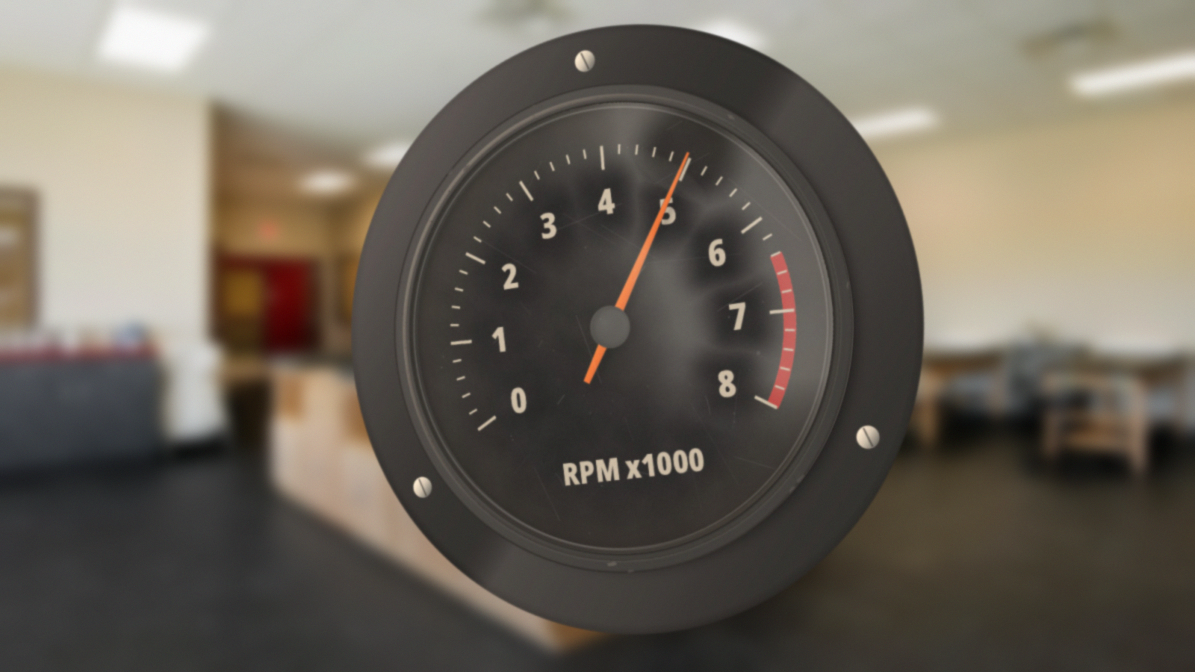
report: 5000rpm
